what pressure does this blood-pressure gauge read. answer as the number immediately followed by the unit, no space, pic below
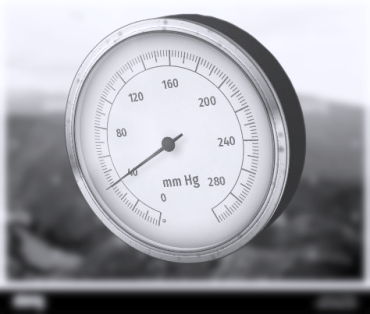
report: 40mmHg
